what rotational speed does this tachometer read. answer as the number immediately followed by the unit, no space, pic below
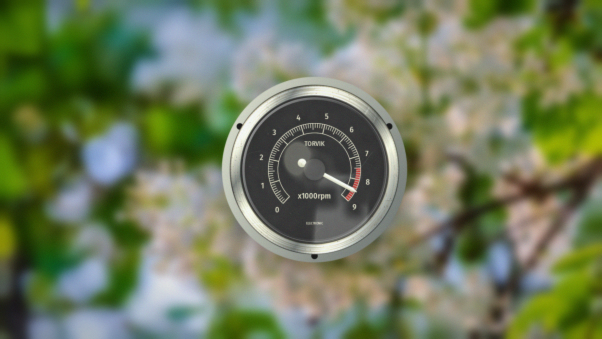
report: 8500rpm
